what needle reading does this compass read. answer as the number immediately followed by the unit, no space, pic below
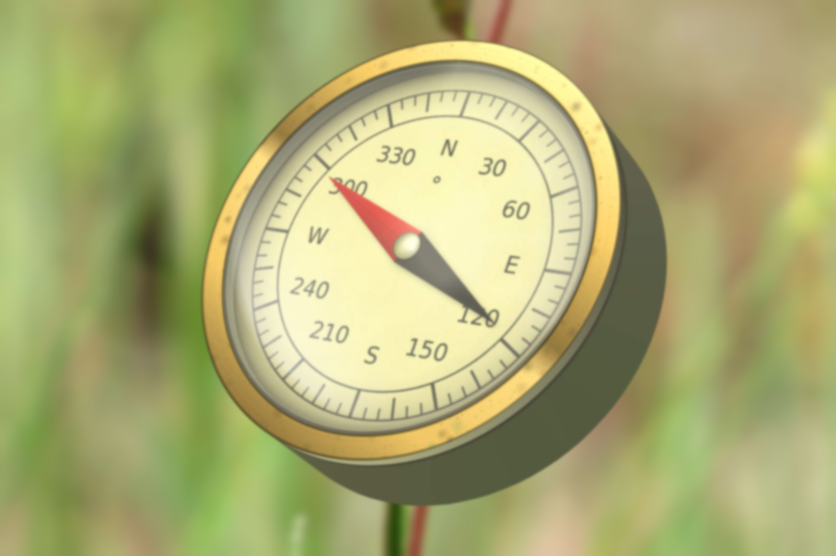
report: 297.5°
